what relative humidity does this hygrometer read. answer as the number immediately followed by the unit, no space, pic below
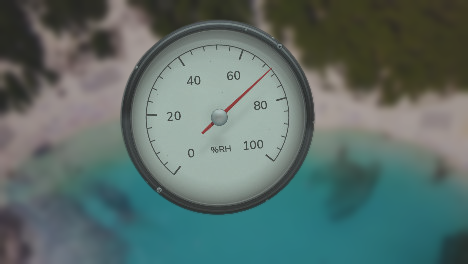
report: 70%
